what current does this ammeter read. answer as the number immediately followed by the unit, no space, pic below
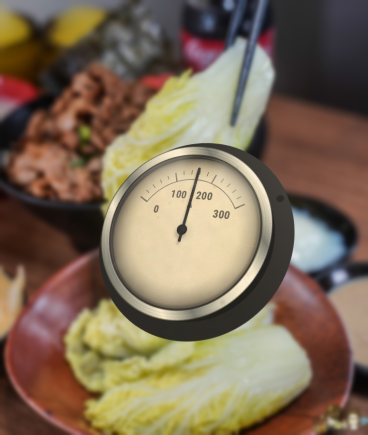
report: 160A
